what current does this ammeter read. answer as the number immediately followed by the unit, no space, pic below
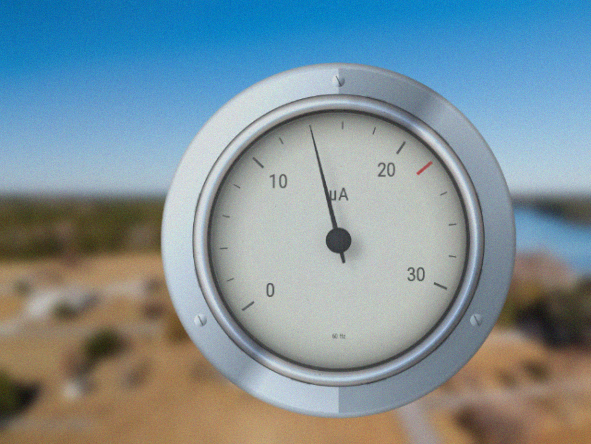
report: 14µA
